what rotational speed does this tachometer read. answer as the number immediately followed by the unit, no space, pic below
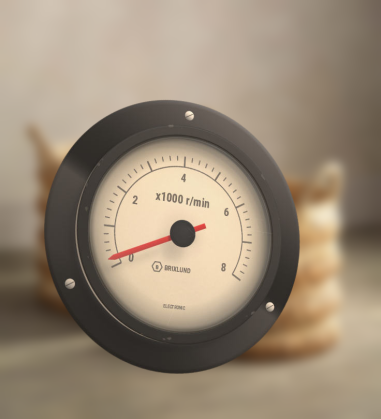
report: 200rpm
